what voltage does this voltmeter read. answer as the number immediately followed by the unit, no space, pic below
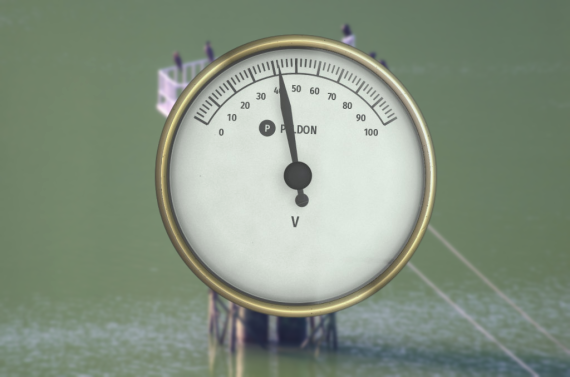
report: 42V
